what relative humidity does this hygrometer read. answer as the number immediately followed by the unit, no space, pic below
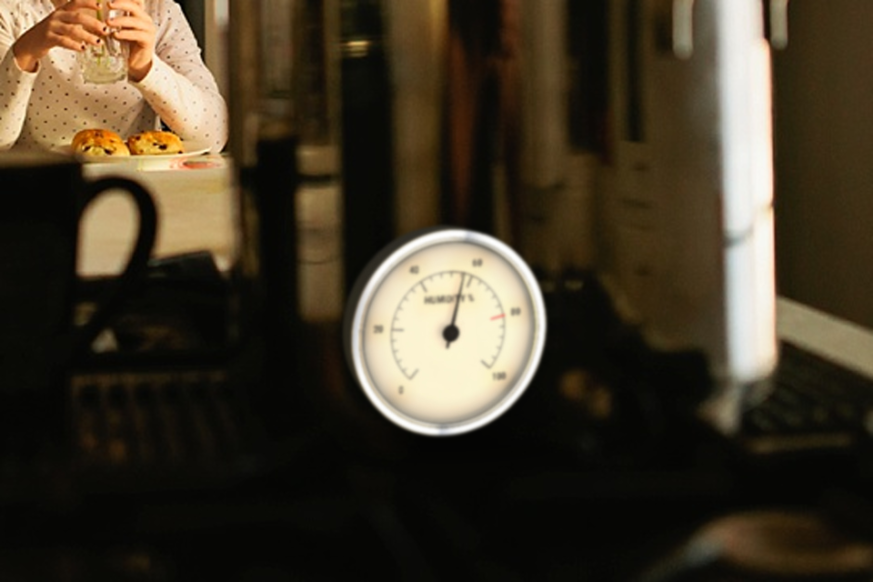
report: 56%
